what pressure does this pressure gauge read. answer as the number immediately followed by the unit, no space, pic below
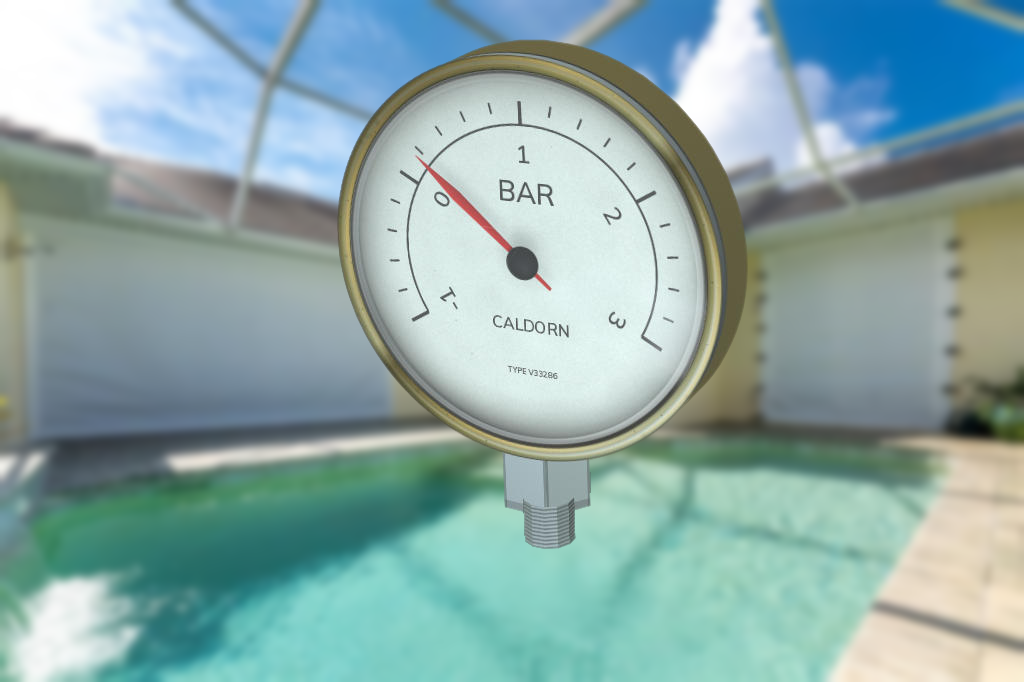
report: 0.2bar
